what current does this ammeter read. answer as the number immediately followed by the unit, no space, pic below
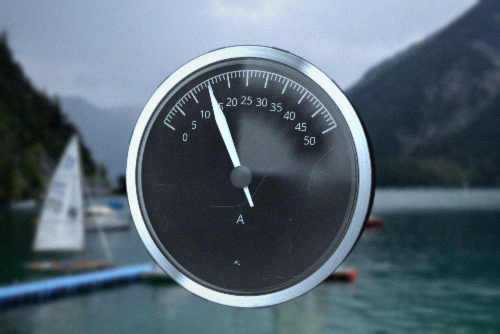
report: 15A
